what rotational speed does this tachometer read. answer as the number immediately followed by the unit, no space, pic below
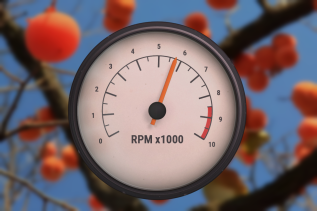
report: 5750rpm
